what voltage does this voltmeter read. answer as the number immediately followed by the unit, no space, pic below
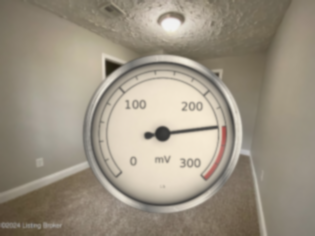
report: 240mV
